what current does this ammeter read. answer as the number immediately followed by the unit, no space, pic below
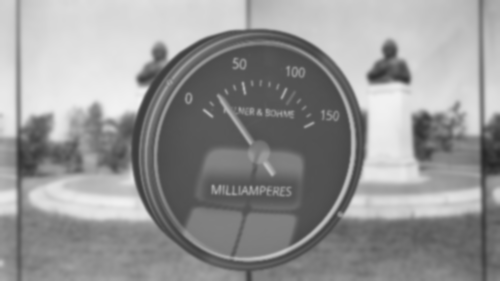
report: 20mA
